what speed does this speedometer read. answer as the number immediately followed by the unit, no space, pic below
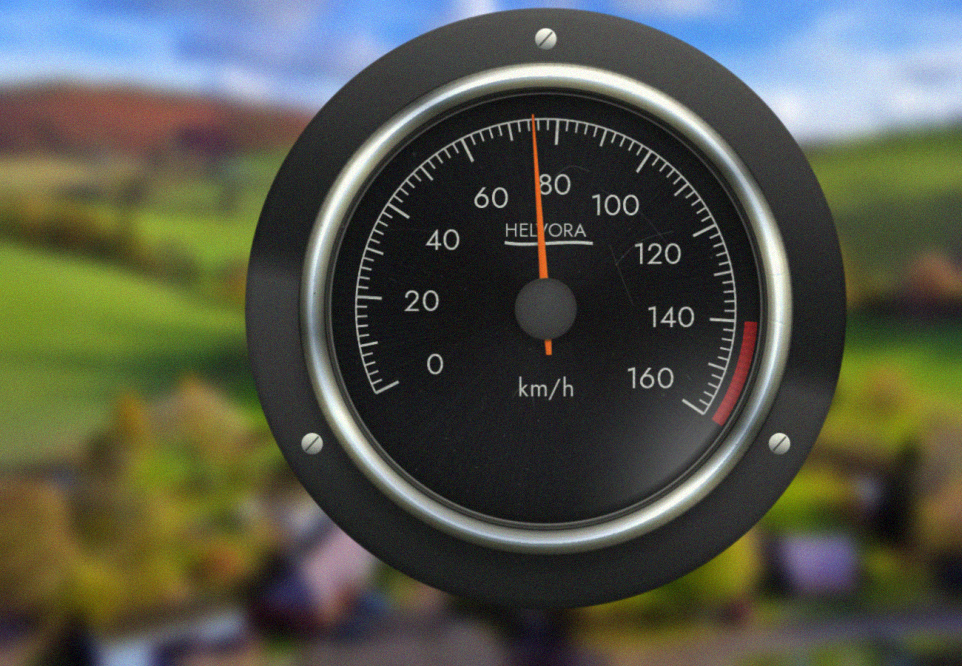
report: 75km/h
